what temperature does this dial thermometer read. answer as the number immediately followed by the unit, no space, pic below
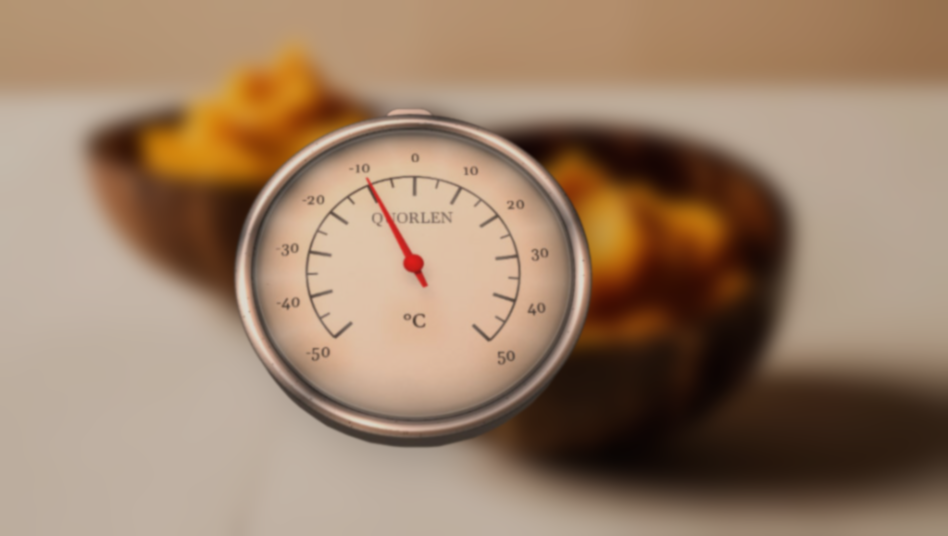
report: -10°C
